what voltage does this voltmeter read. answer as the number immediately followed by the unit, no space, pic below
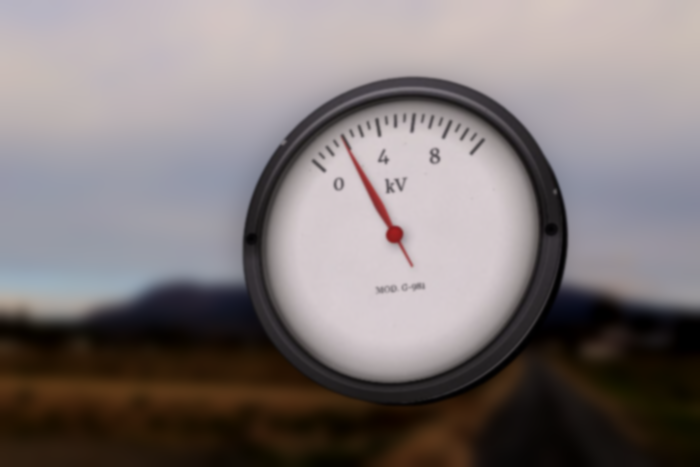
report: 2kV
